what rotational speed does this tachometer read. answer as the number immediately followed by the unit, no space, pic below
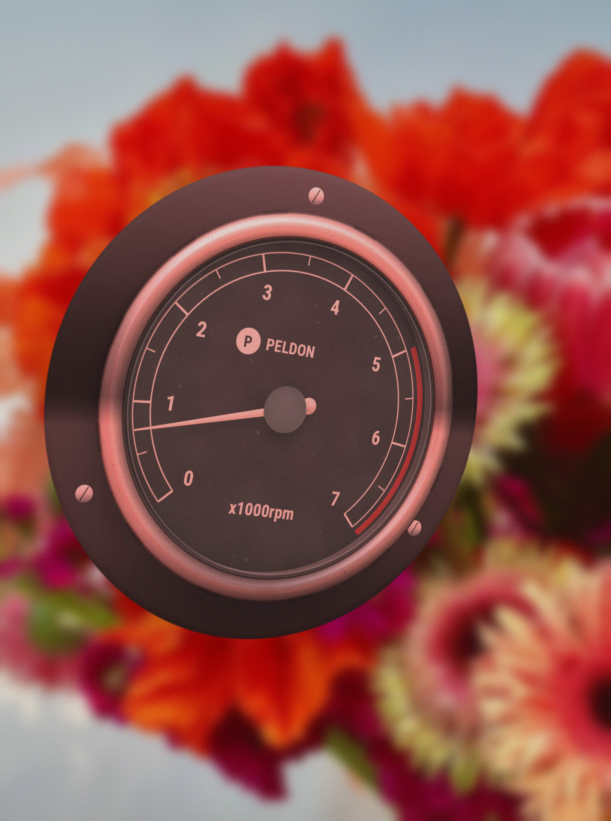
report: 750rpm
